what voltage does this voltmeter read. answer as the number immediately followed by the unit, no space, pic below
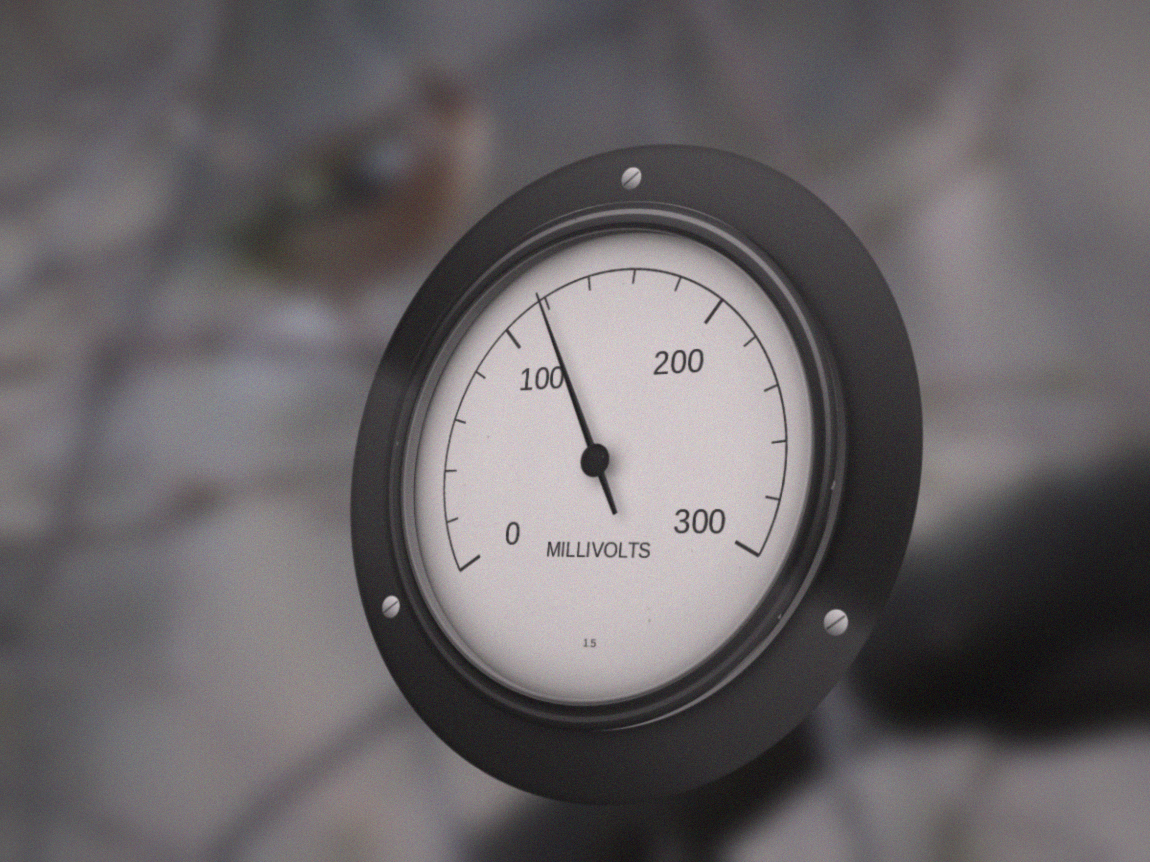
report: 120mV
